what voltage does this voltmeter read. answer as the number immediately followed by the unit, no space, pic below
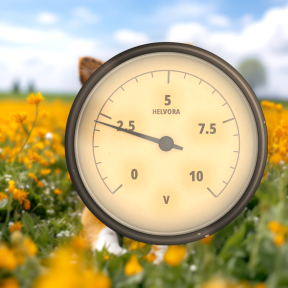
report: 2.25V
